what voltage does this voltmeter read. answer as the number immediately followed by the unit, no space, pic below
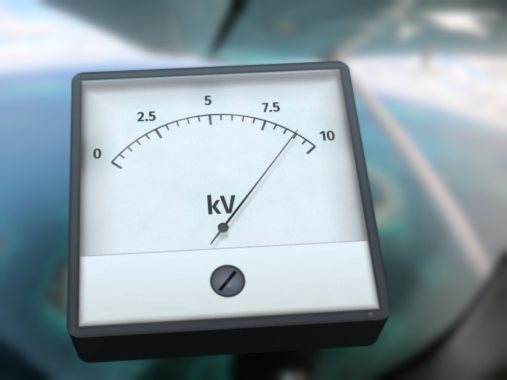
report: 9kV
